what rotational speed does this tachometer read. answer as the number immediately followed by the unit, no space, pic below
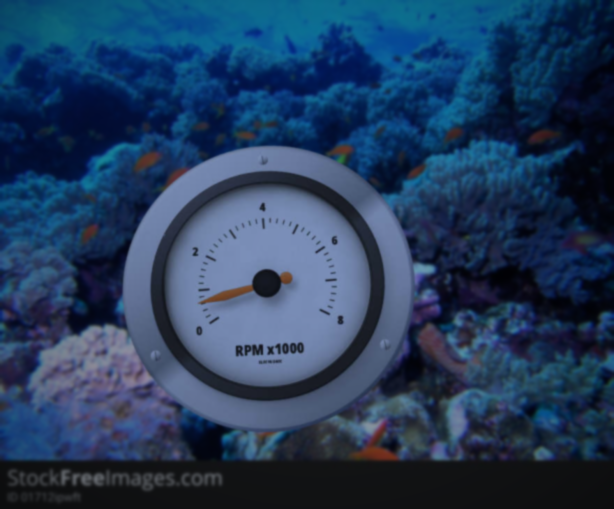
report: 600rpm
